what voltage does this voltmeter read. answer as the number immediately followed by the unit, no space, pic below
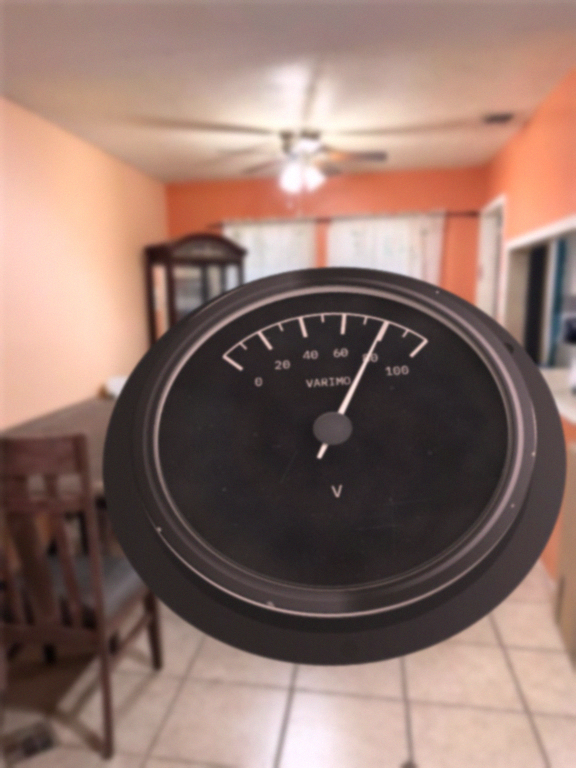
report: 80V
